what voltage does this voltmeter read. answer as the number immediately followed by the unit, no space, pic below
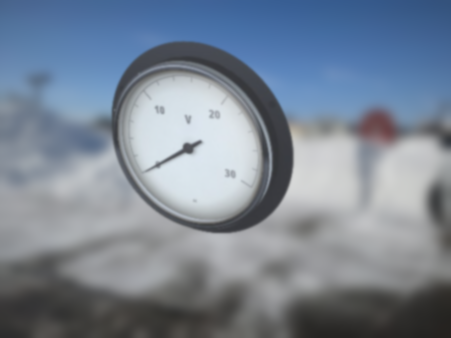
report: 0V
